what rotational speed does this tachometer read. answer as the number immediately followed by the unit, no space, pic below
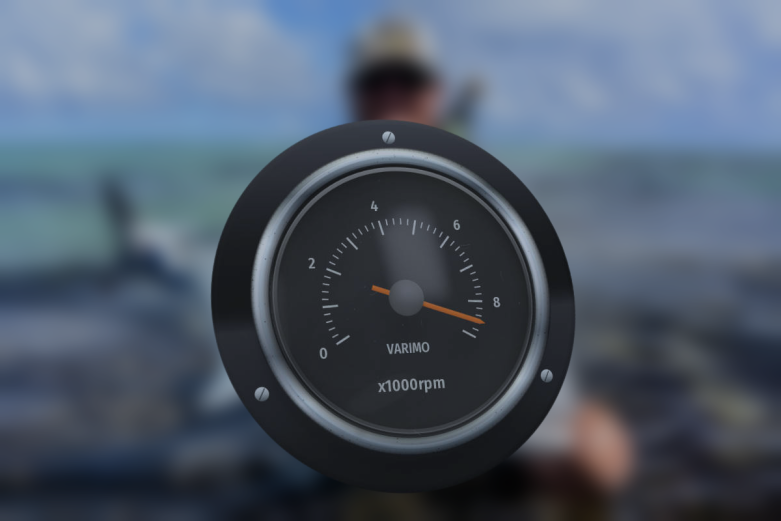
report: 8600rpm
